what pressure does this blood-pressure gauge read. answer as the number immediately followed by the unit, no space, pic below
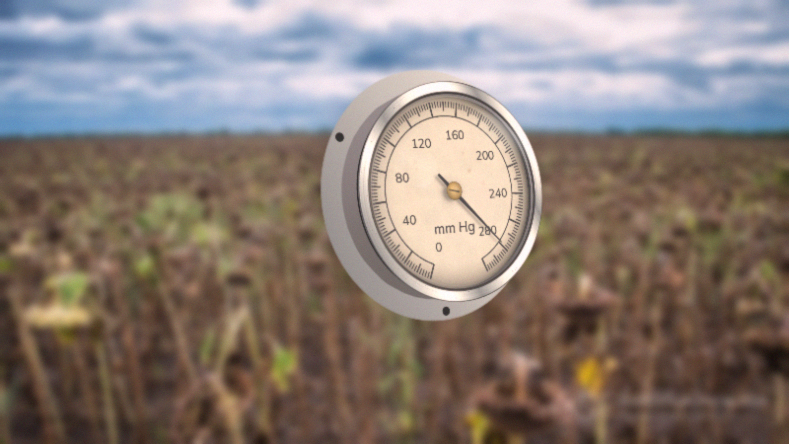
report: 280mmHg
